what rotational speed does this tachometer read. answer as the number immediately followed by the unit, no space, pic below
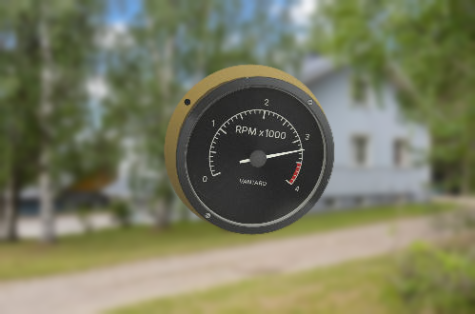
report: 3200rpm
